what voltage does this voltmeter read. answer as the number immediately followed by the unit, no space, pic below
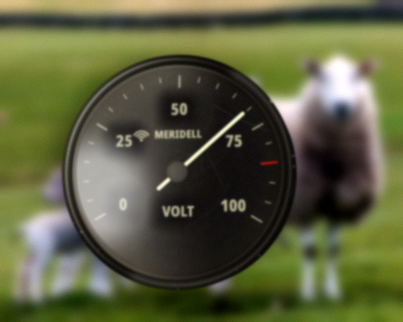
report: 70V
